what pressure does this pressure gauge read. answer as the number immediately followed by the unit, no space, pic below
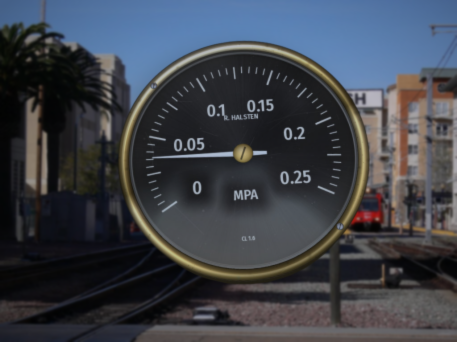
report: 0.035MPa
